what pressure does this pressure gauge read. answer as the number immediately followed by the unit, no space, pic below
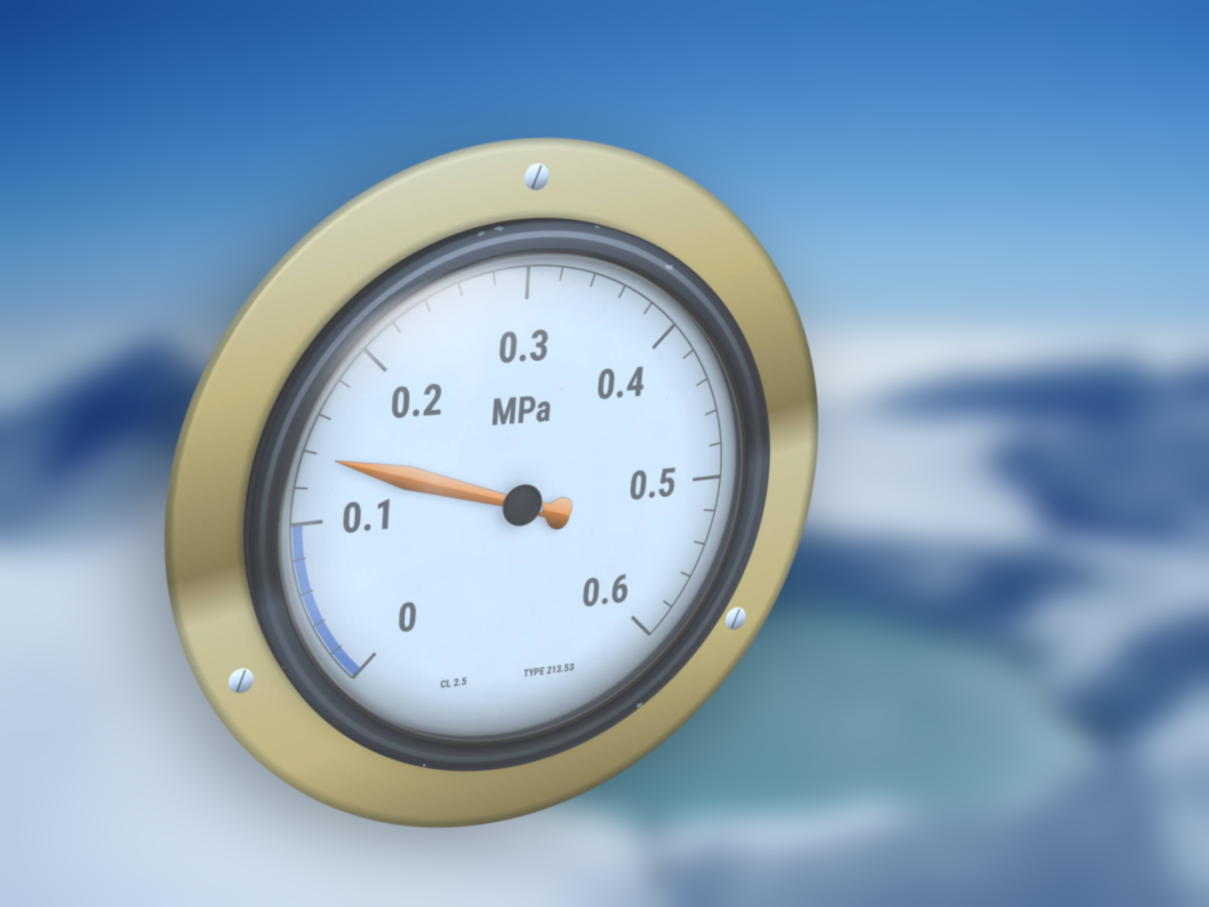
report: 0.14MPa
